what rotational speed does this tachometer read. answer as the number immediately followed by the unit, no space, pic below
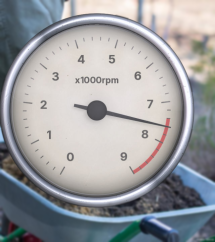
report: 7600rpm
